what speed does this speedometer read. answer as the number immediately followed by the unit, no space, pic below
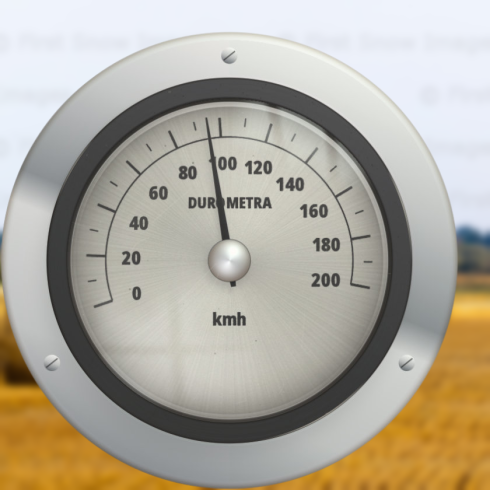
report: 95km/h
